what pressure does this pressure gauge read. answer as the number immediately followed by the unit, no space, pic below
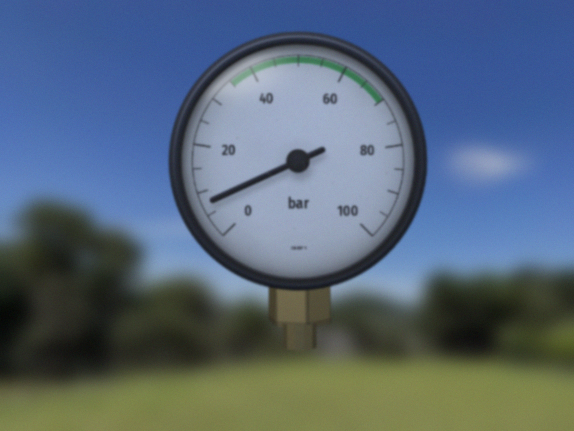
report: 7.5bar
